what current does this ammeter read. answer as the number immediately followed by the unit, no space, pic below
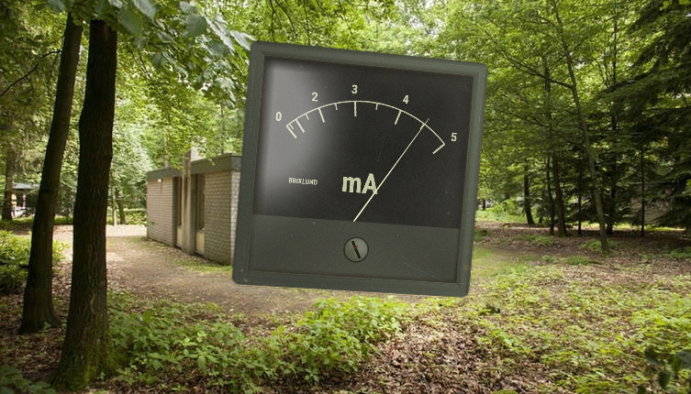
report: 4.5mA
